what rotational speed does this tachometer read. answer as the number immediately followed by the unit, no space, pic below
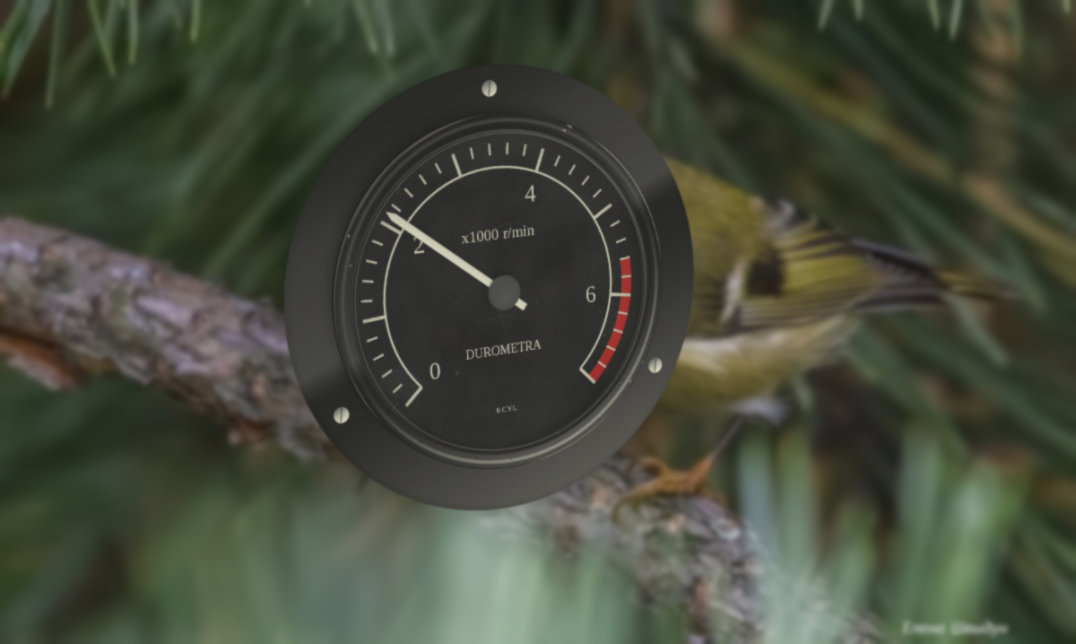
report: 2100rpm
